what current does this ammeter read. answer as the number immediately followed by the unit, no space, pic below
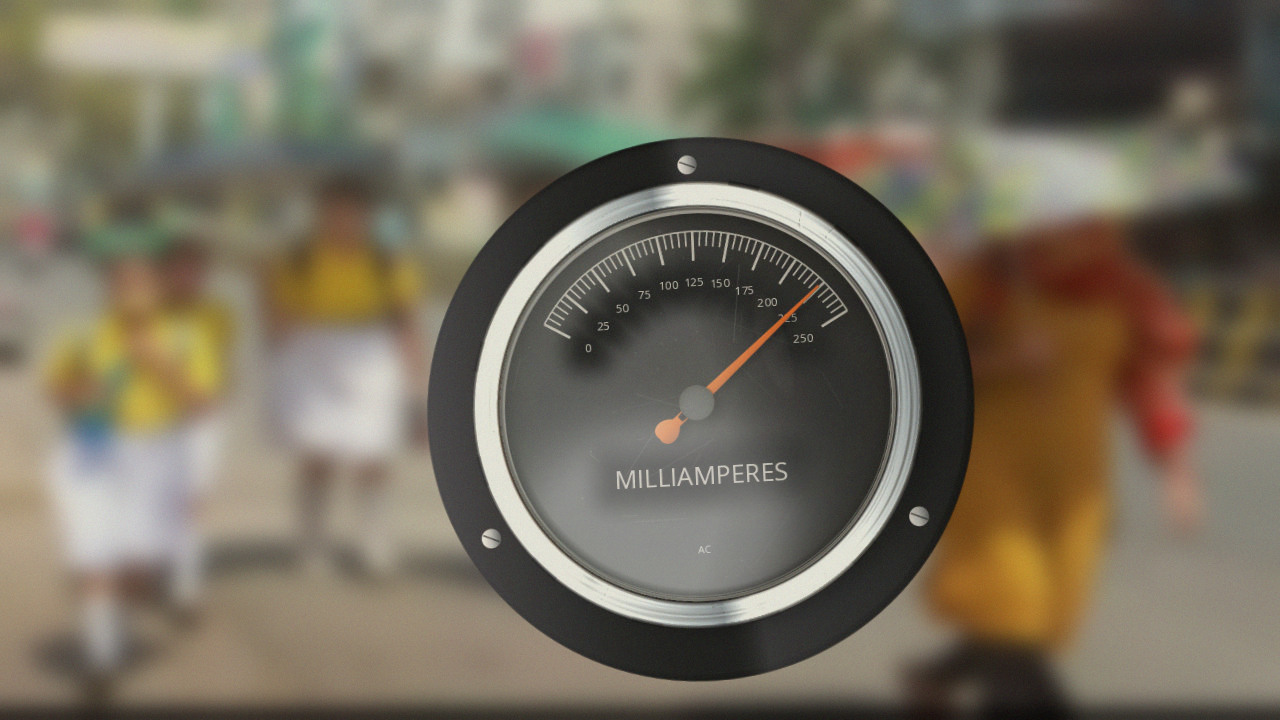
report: 225mA
